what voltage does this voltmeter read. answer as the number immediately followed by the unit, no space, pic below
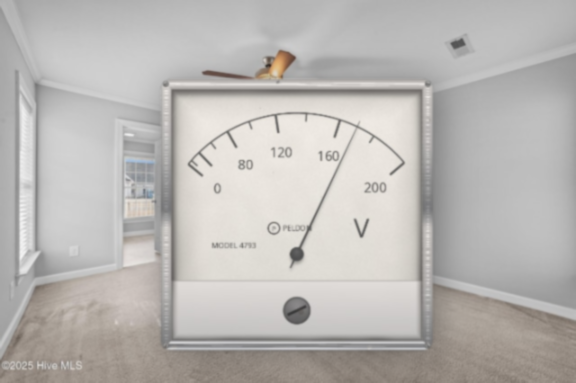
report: 170V
